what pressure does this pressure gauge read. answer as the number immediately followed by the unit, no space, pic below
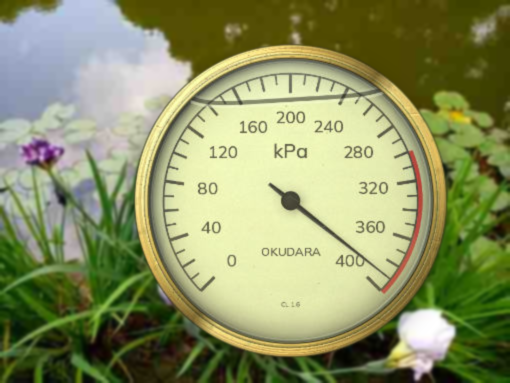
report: 390kPa
